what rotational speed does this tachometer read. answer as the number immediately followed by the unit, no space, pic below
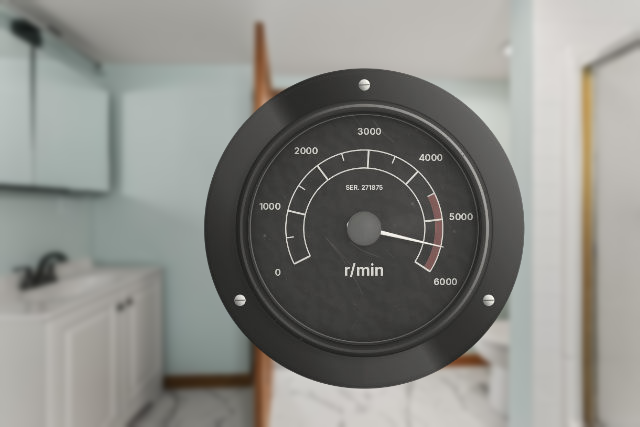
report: 5500rpm
